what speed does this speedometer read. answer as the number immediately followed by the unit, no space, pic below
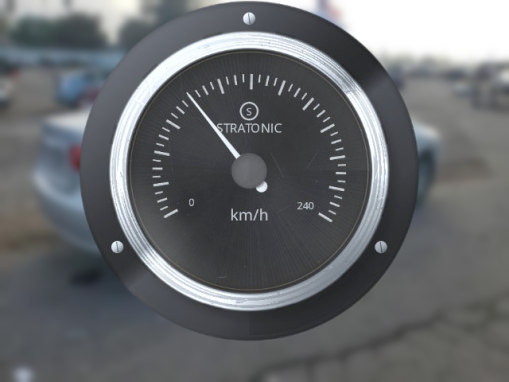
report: 80km/h
